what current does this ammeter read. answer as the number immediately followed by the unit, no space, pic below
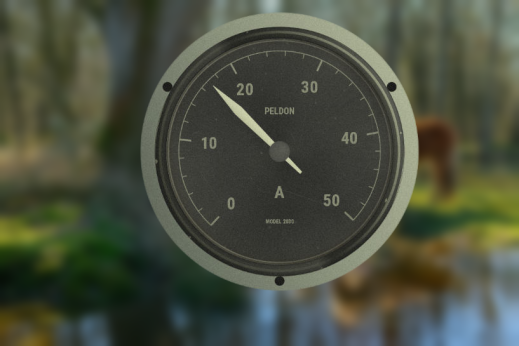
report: 17A
